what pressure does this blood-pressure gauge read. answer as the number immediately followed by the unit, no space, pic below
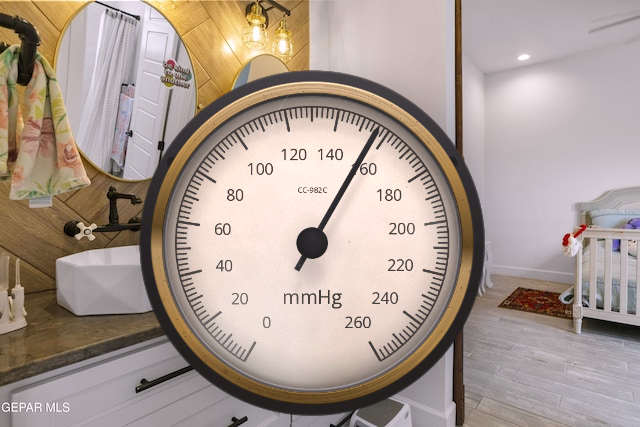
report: 156mmHg
